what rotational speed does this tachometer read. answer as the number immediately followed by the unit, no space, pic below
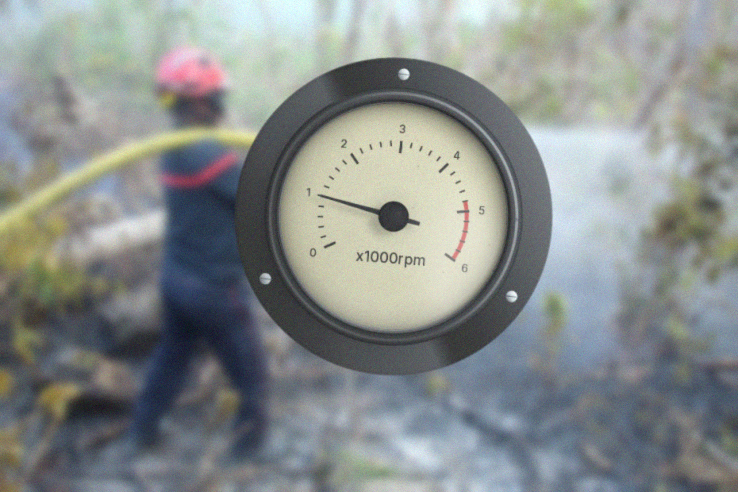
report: 1000rpm
